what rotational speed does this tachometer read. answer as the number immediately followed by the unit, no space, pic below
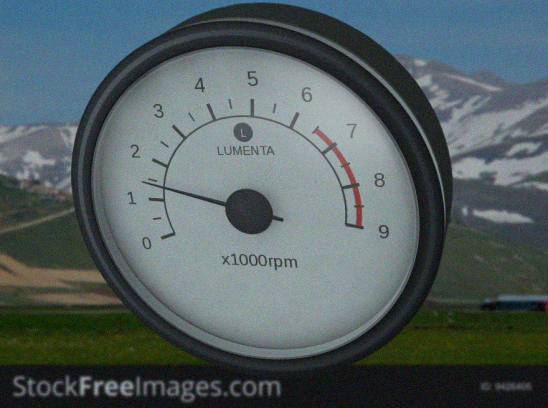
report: 1500rpm
